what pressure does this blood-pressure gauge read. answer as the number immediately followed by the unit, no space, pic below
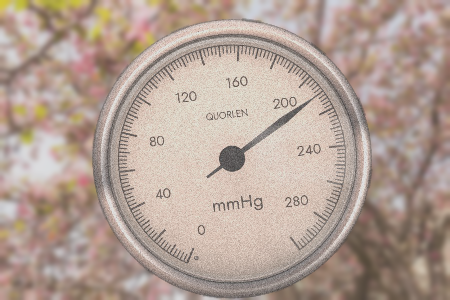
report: 210mmHg
